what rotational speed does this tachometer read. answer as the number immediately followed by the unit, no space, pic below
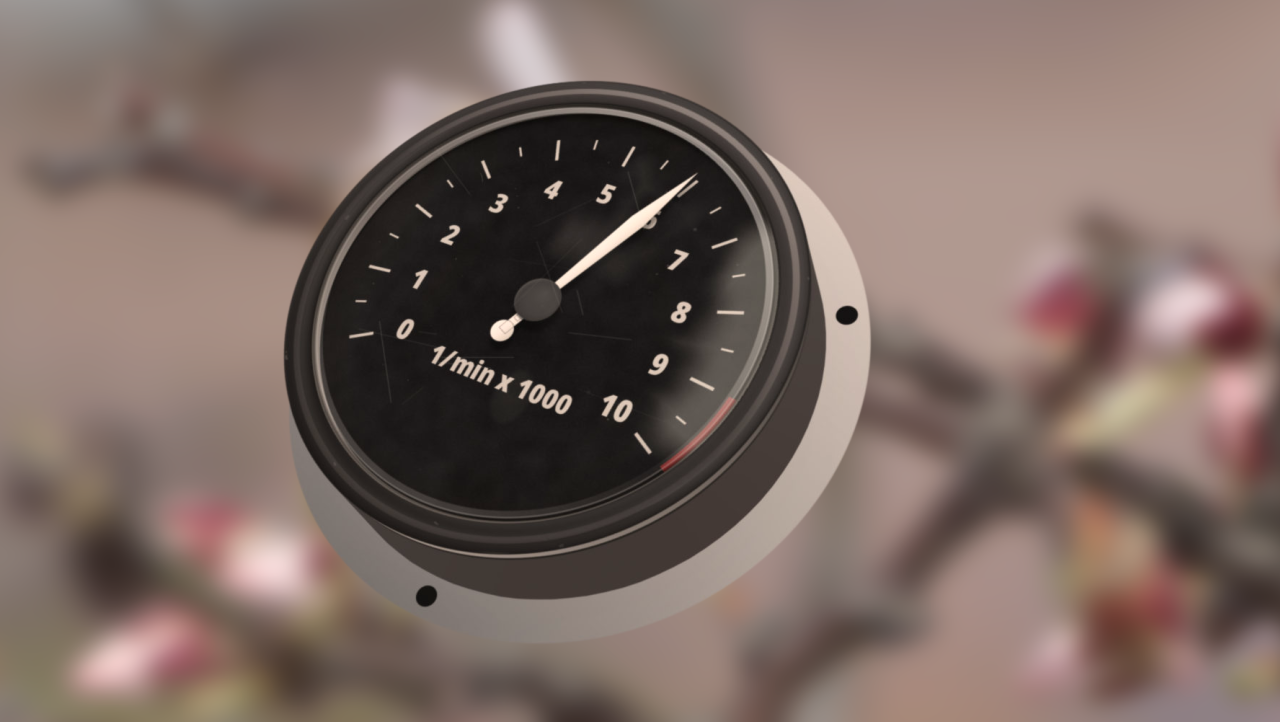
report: 6000rpm
